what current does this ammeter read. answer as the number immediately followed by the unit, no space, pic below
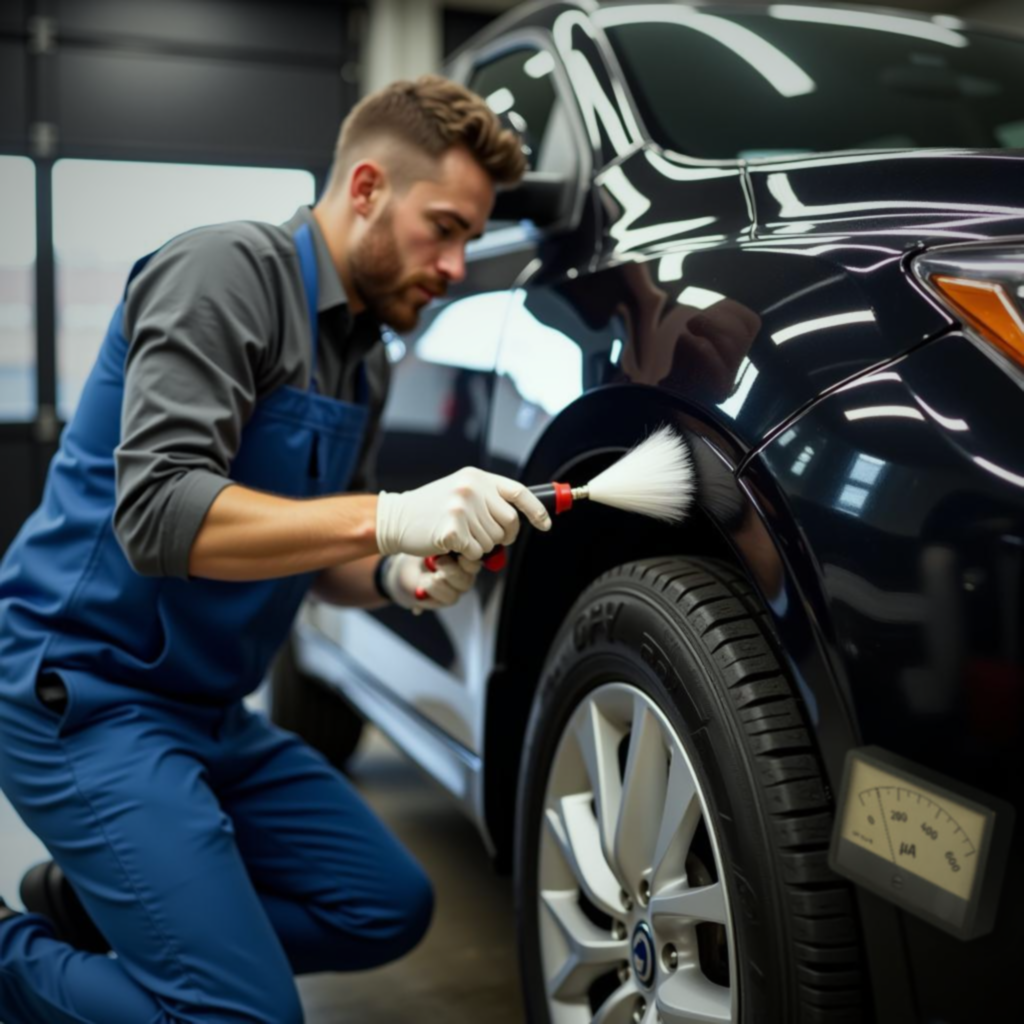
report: 100µA
